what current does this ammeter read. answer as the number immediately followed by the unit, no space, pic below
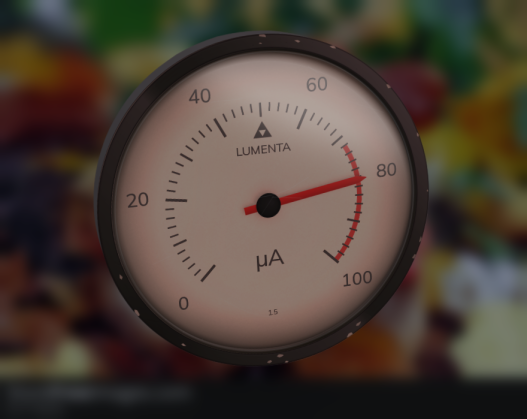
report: 80µA
